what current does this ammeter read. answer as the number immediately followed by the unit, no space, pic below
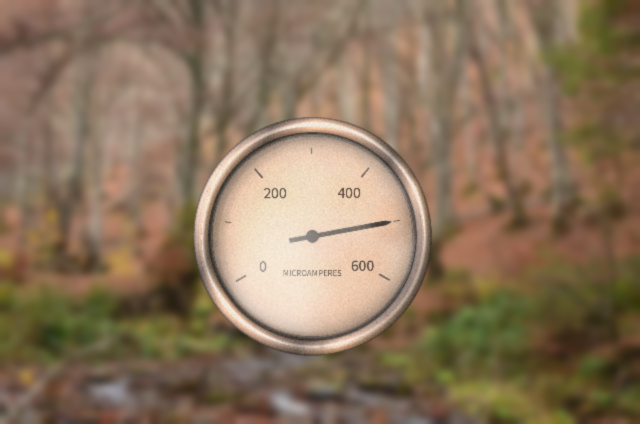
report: 500µA
